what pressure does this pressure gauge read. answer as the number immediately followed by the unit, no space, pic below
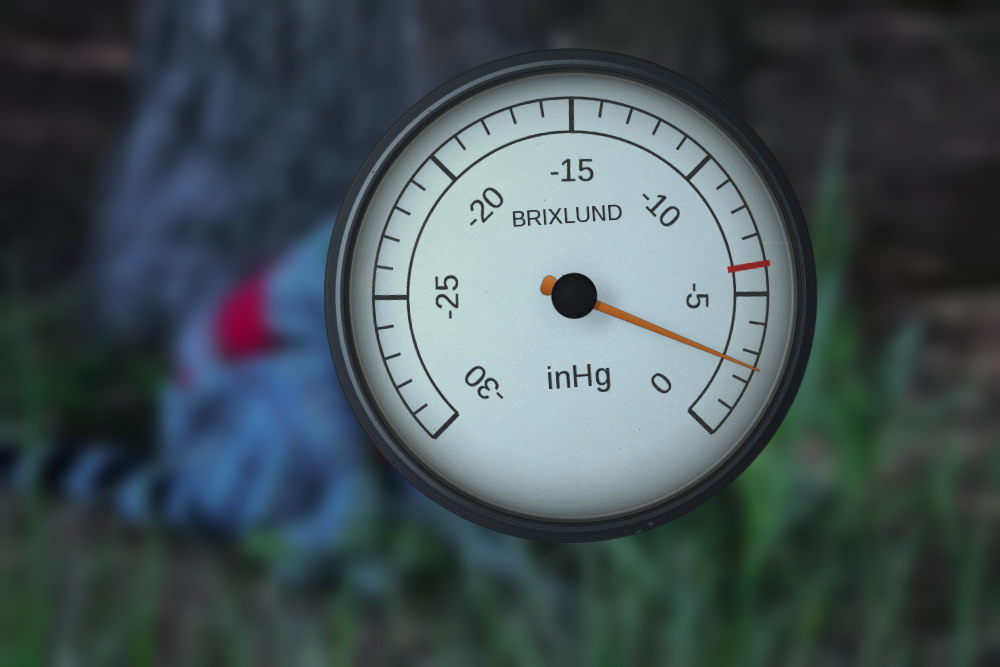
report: -2.5inHg
